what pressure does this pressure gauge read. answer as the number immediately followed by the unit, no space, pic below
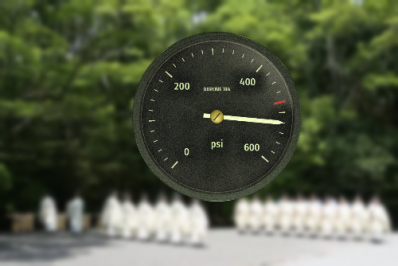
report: 520psi
